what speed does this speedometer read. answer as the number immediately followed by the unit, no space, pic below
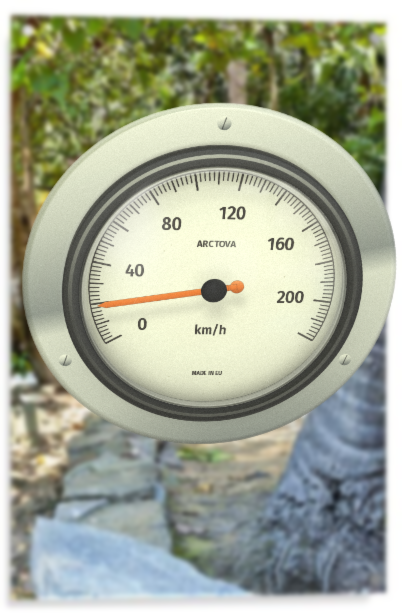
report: 20km/h
